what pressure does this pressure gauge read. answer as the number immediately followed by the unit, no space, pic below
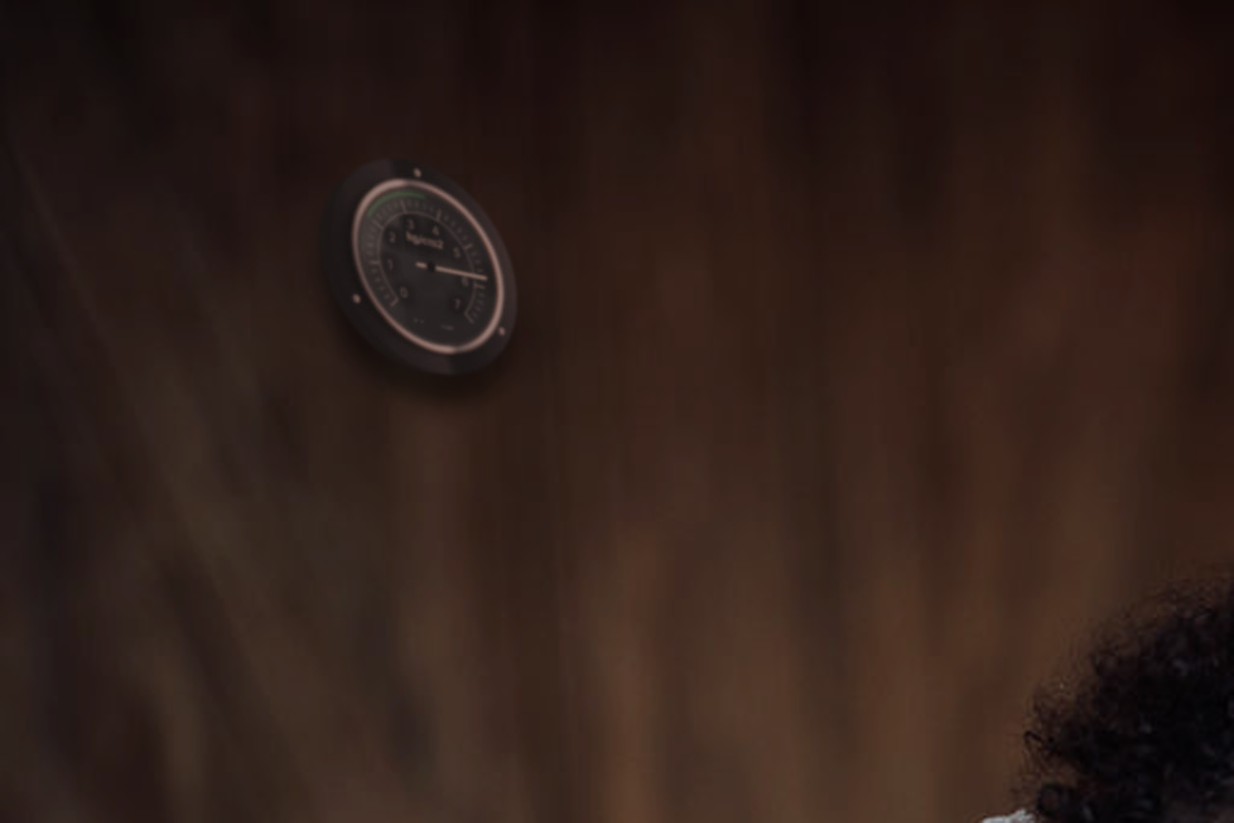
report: 5.8kg/cm²
